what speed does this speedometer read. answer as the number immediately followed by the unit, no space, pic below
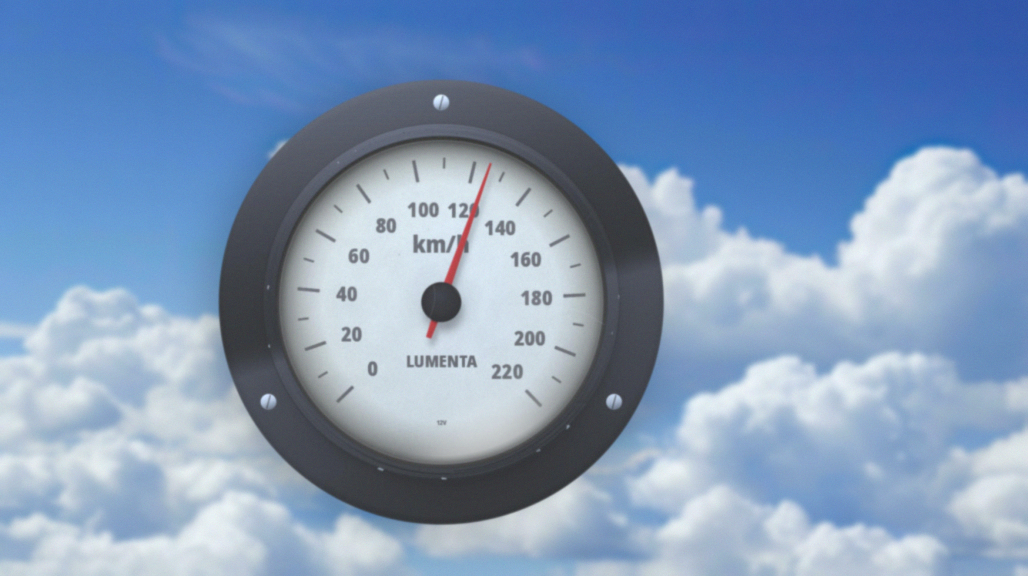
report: 125km/h
